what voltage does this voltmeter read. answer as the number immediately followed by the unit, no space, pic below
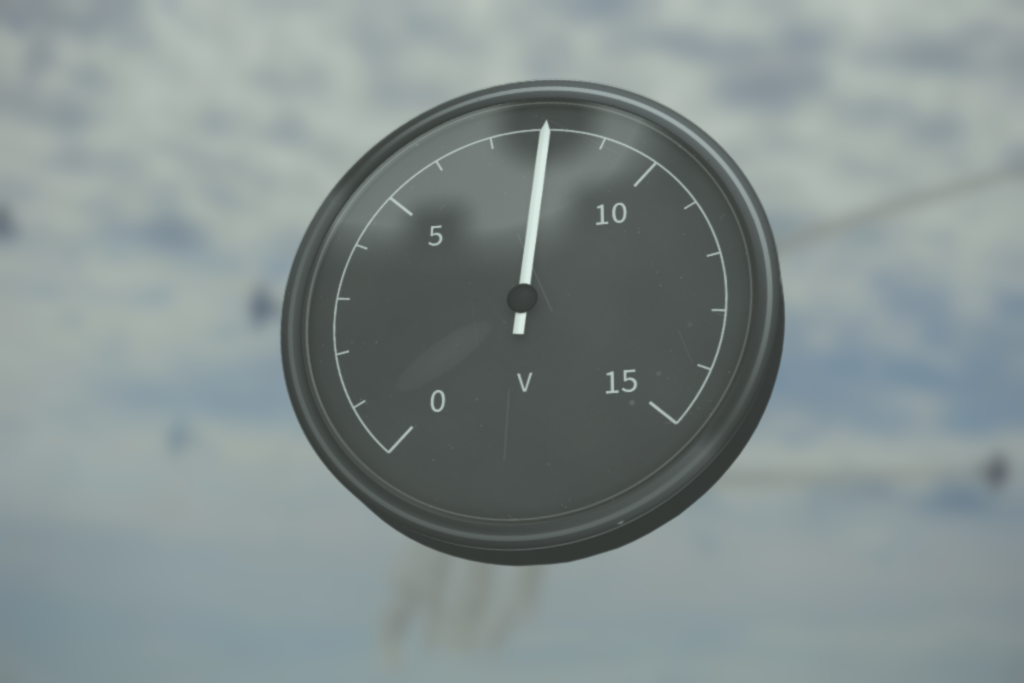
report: 8V
